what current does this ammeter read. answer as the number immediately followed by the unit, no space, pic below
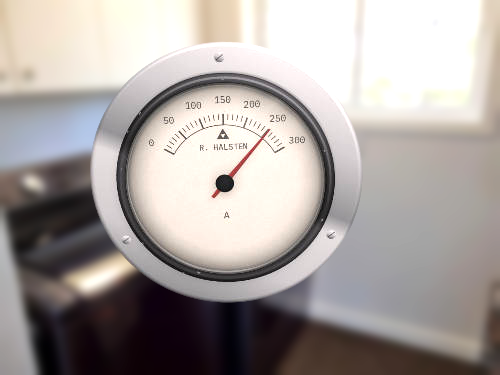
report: 250A
